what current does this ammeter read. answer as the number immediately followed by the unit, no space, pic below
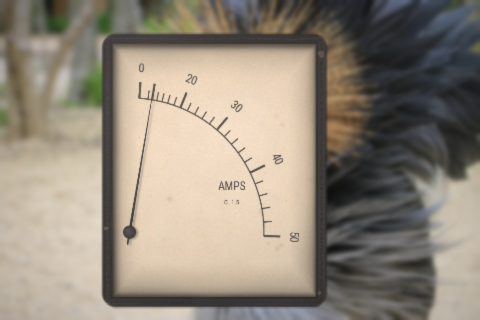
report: 10A
